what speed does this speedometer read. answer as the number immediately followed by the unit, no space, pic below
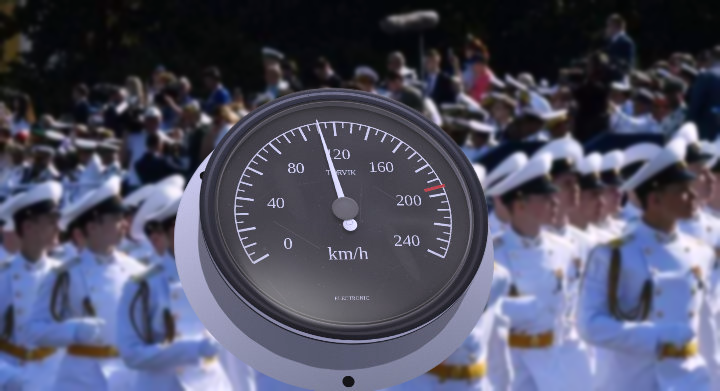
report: 110km/h
